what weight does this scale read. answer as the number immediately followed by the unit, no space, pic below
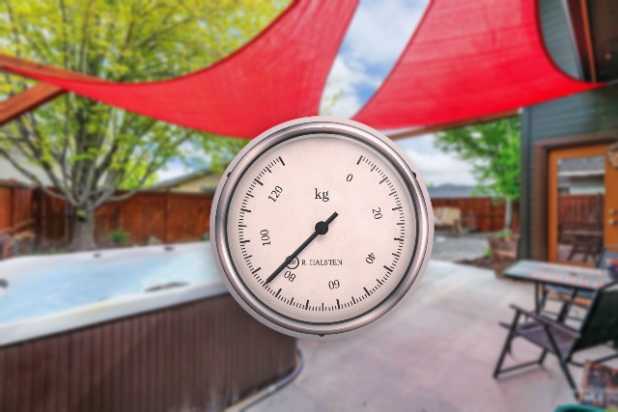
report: 85kg
